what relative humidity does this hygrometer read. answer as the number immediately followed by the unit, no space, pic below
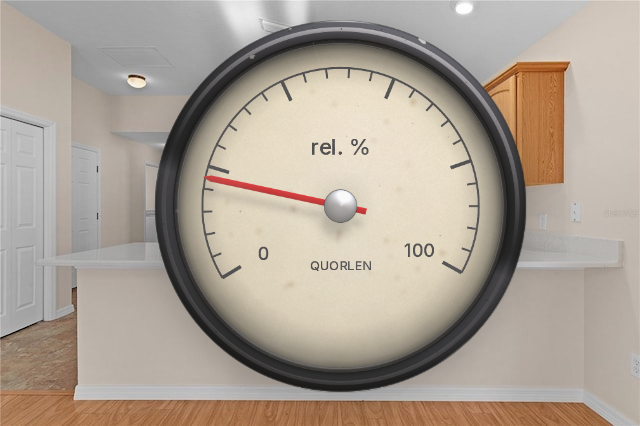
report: 18%
